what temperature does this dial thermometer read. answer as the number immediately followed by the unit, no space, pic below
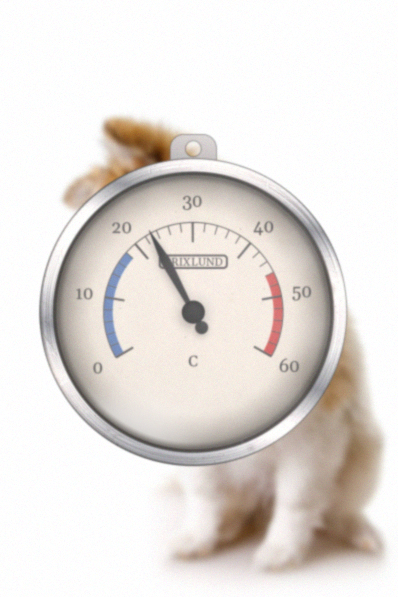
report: 23°C
